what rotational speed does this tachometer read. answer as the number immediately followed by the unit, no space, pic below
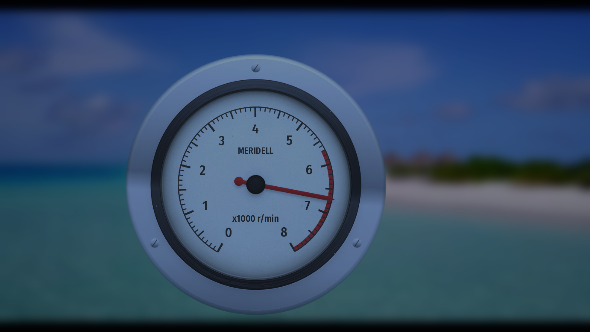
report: 6700rpm
